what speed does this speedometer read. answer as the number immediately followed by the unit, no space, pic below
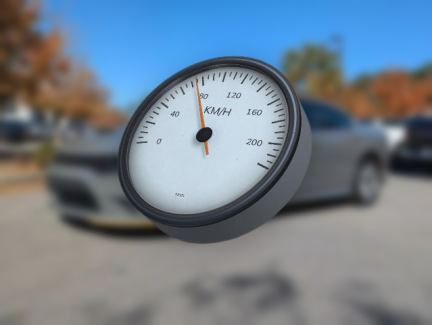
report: 75km/h
